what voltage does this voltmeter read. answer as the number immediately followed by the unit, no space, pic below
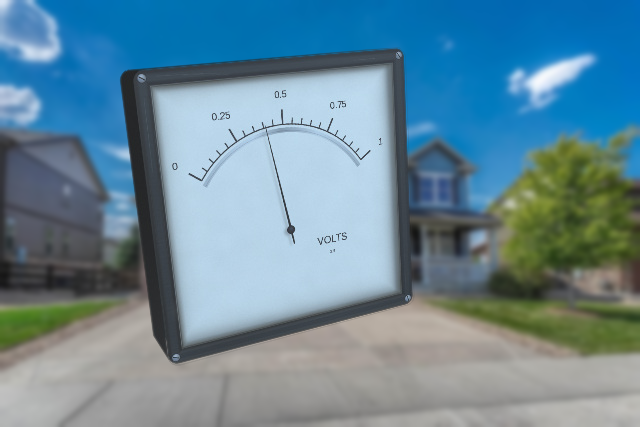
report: 0.4V
